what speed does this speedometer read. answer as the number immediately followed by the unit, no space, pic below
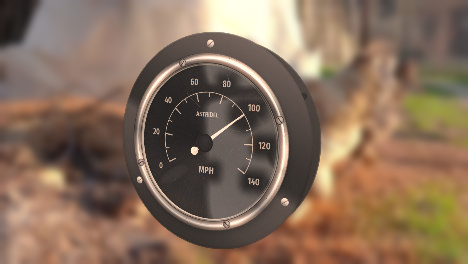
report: 100mph
